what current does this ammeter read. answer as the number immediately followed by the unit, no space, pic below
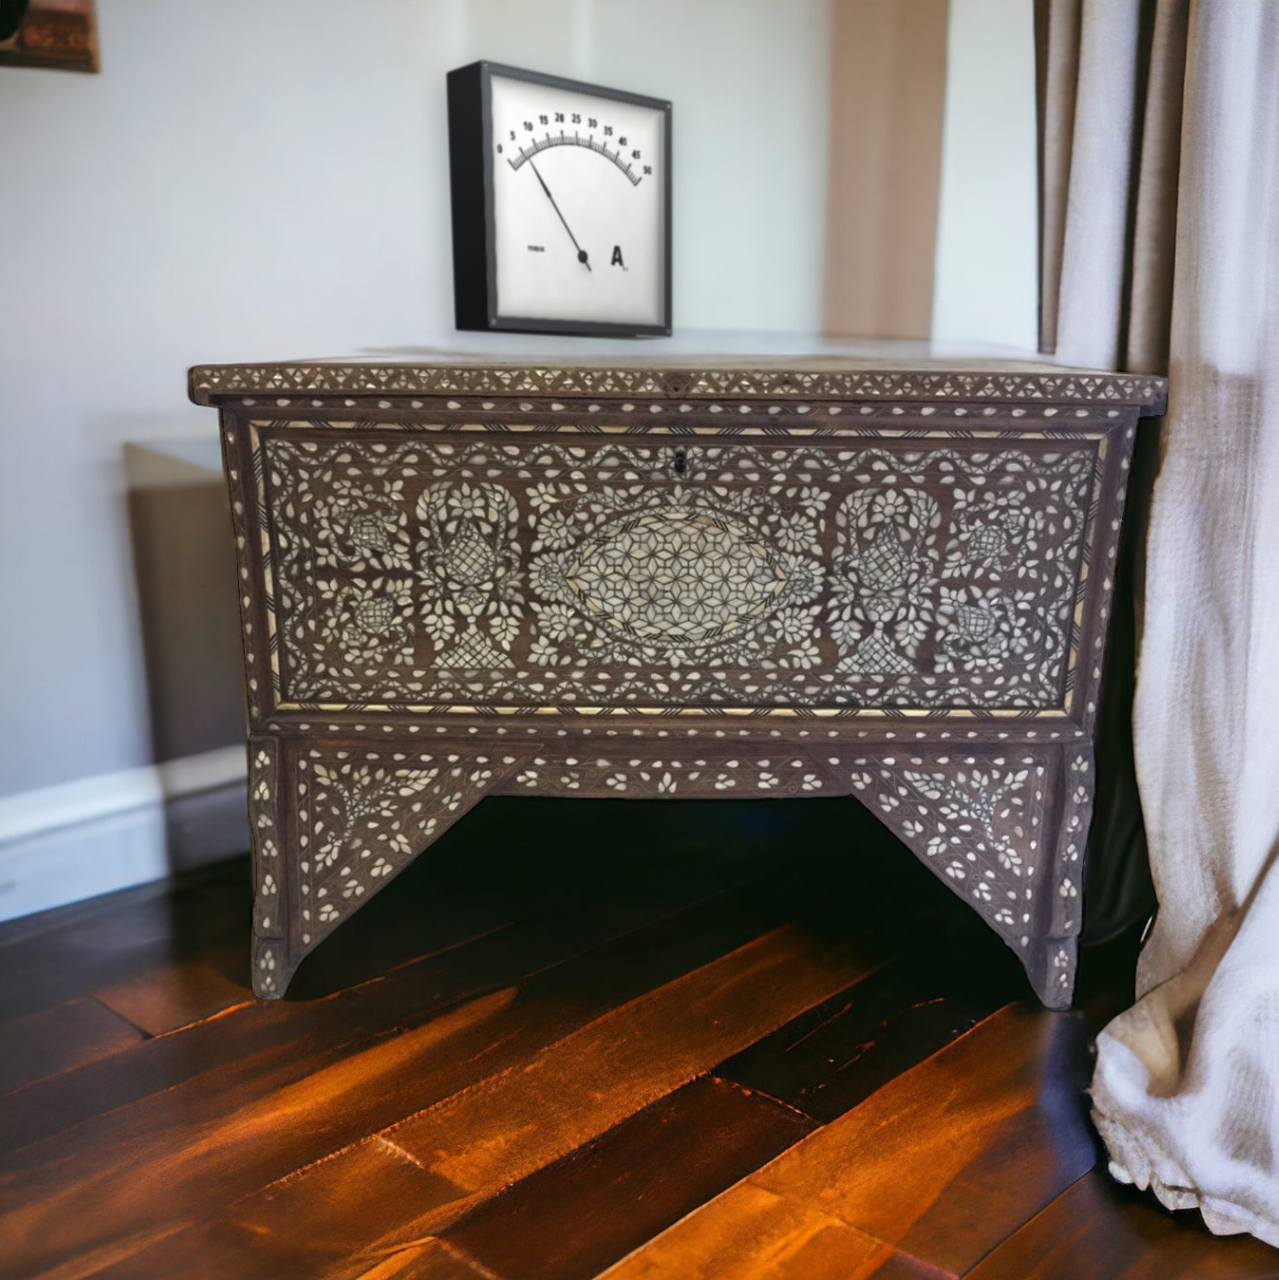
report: 5A
